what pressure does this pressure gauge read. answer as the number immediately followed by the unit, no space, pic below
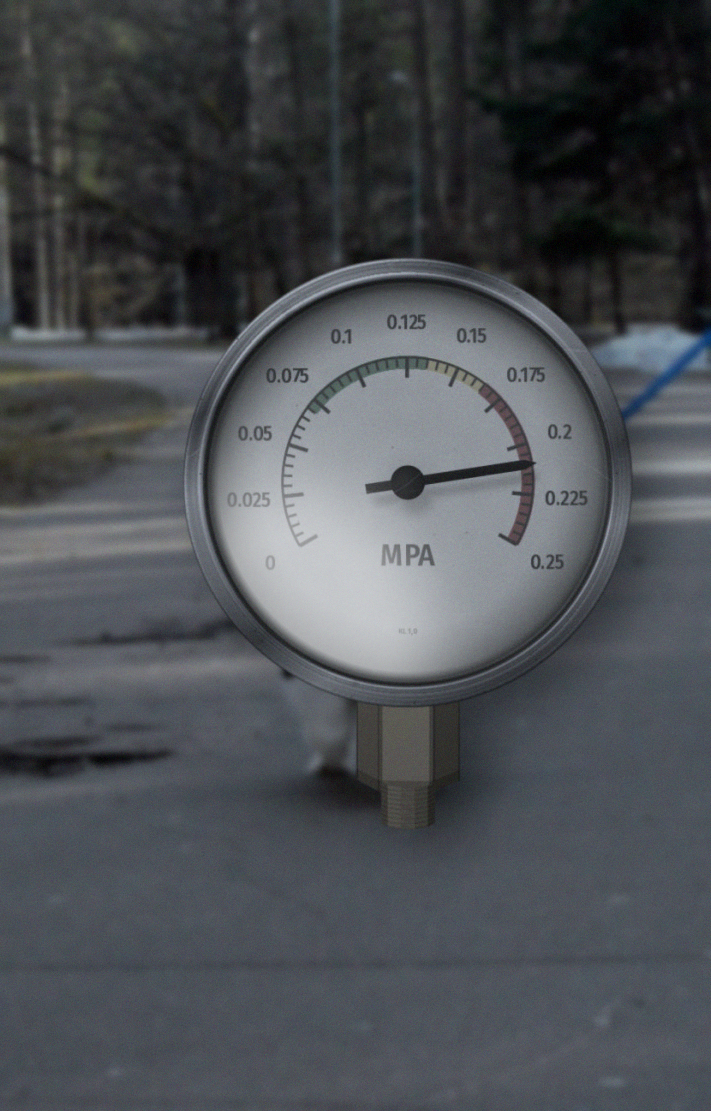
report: 0.21MPa
